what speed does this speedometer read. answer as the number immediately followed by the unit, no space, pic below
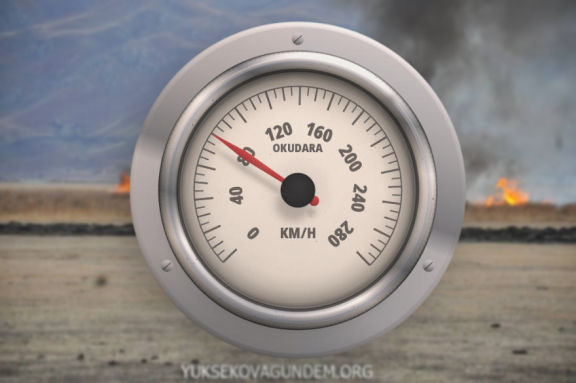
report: 80km/h
